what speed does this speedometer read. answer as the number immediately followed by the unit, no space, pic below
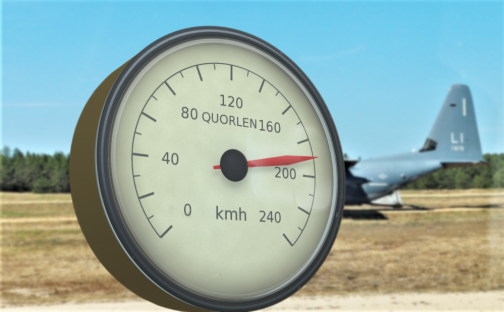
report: 190km/h
